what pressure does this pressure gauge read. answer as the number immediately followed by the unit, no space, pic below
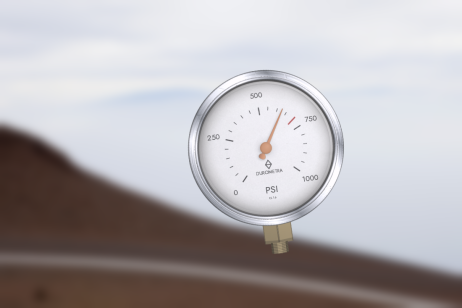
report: 625psi
